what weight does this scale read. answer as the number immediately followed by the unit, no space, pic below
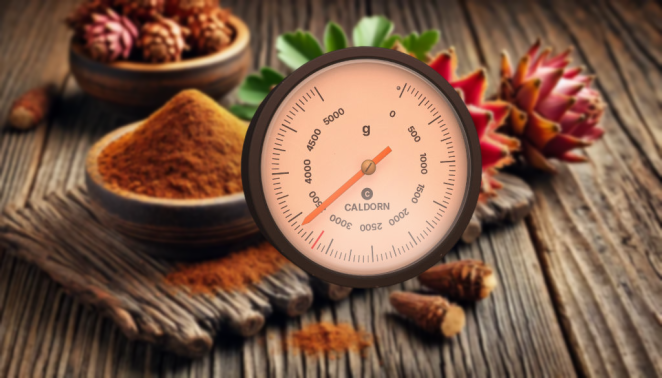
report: 3400g
